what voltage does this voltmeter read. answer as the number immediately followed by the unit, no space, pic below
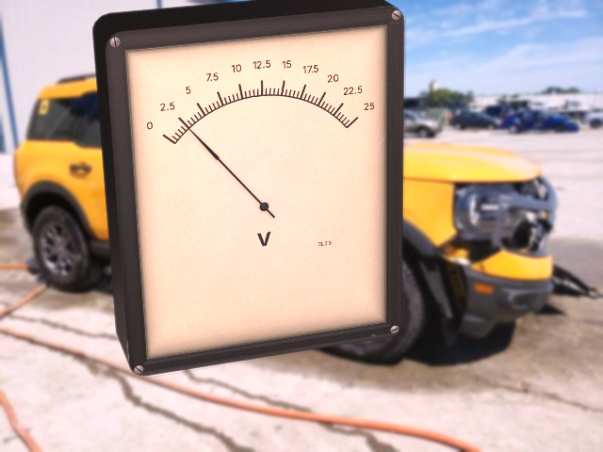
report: 2.5V
